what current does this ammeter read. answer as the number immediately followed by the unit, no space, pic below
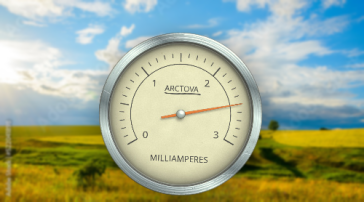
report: 2.5mA
